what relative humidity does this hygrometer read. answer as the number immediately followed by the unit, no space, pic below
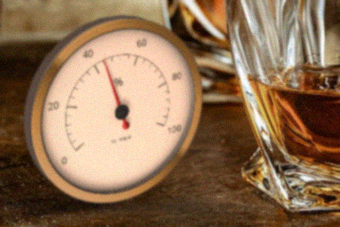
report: 44%
